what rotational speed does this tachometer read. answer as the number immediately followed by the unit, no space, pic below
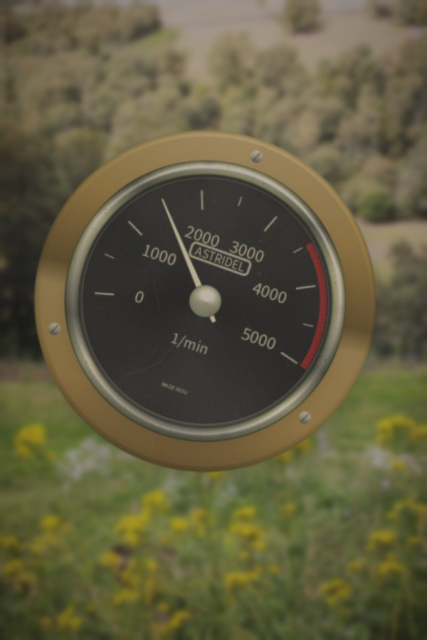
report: 1500rpm
